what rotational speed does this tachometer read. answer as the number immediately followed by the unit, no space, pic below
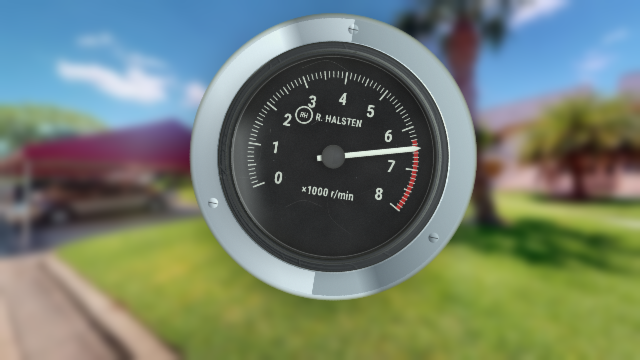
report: 6500rpm
